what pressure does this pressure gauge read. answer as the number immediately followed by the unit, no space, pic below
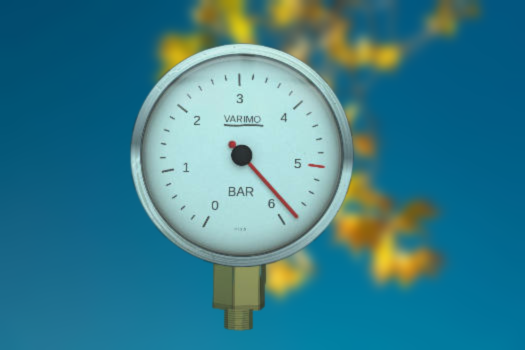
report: 5.8bar
